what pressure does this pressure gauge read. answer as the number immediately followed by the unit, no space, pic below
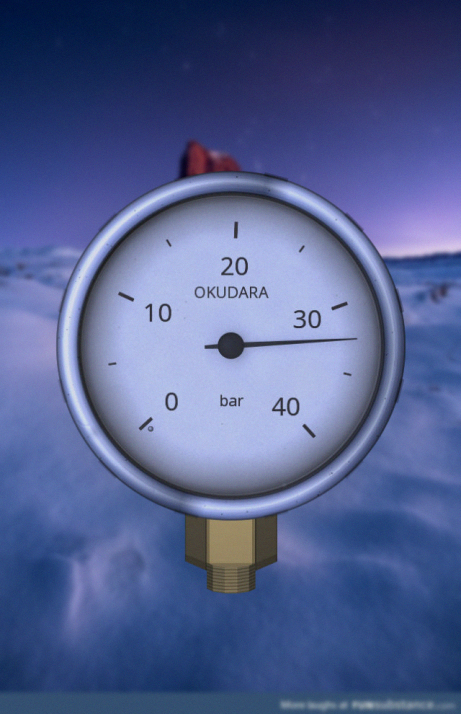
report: 32.5bar
